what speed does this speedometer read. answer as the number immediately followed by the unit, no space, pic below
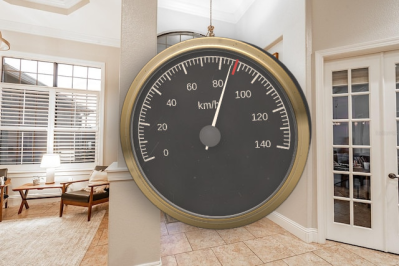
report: 86km/h
